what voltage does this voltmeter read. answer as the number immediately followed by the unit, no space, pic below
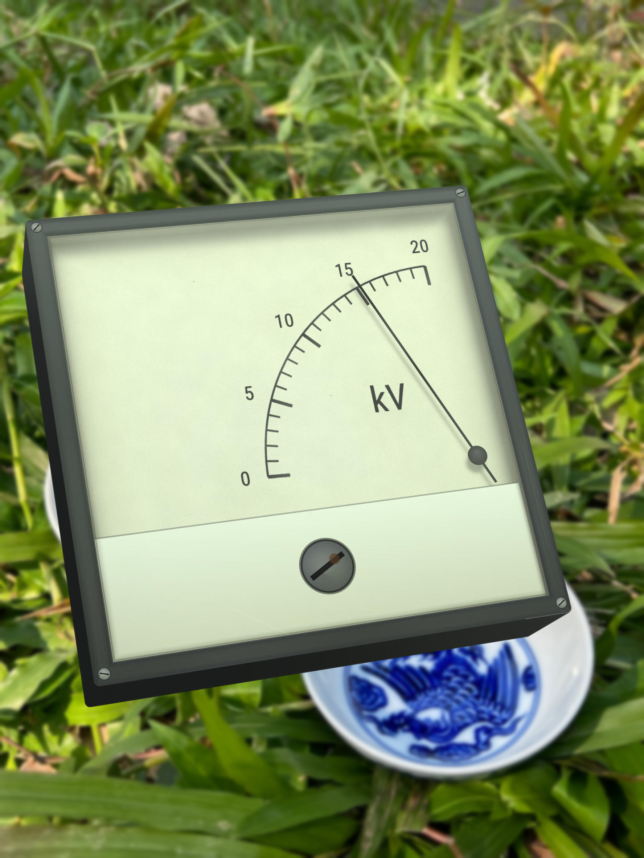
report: 15kV
